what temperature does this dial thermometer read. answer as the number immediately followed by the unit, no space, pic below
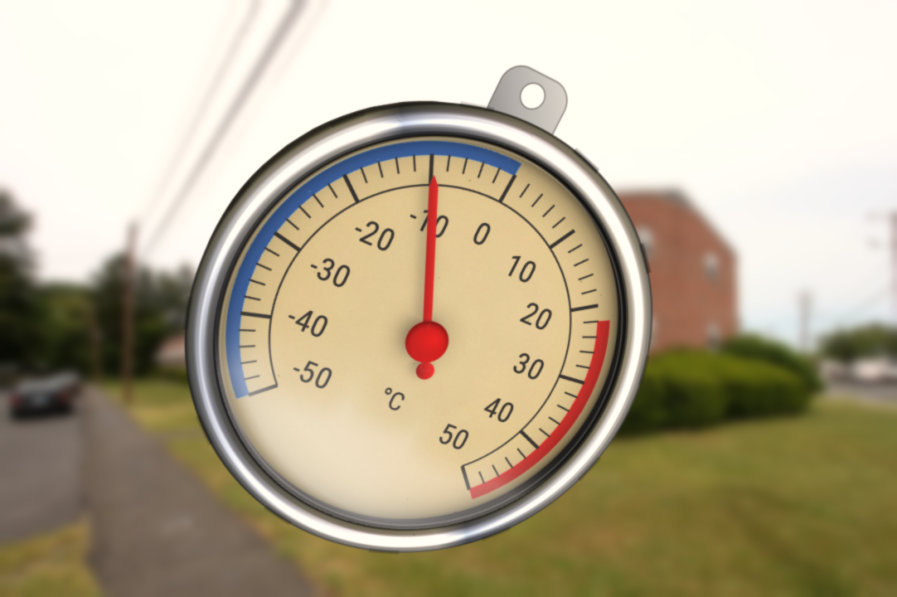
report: -10°C
